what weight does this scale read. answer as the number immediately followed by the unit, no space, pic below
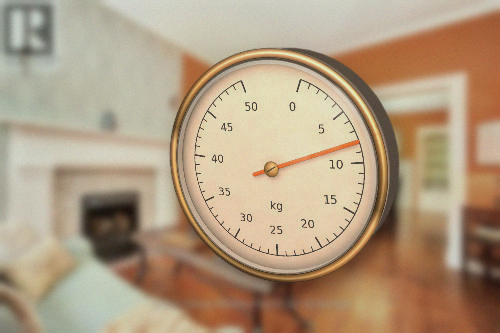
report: 8kg
